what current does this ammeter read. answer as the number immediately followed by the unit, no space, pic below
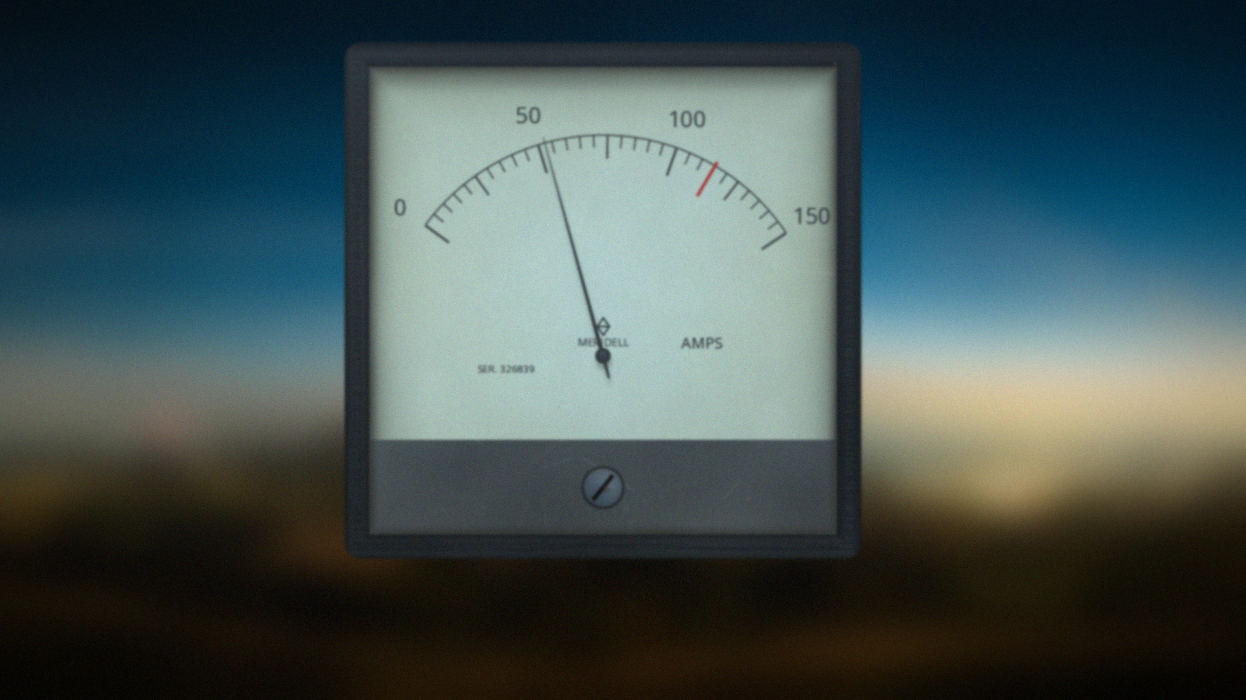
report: 52.5A
